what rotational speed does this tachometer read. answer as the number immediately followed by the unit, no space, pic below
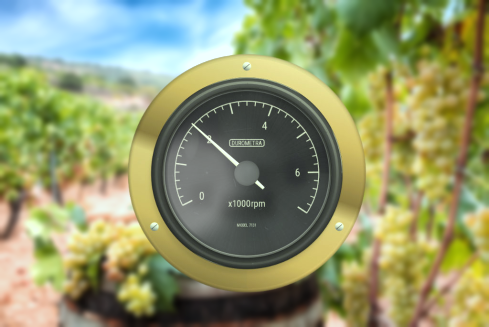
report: 2000rpm
